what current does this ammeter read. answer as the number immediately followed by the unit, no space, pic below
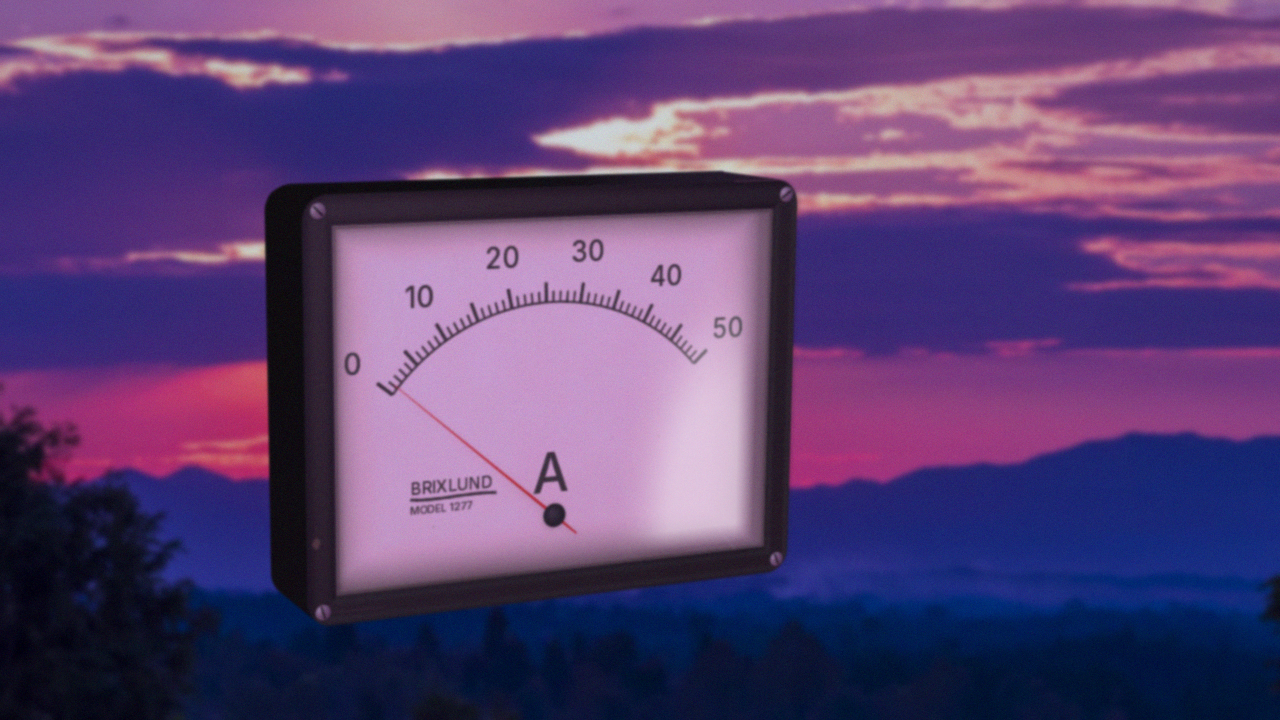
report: 1A
